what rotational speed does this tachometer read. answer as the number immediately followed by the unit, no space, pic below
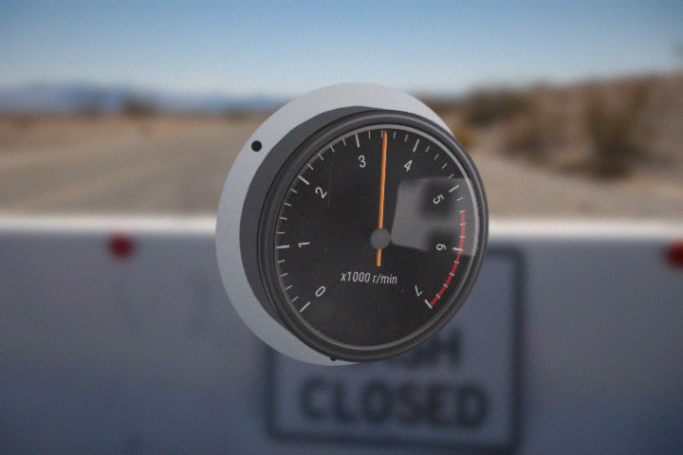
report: 3400rpm
